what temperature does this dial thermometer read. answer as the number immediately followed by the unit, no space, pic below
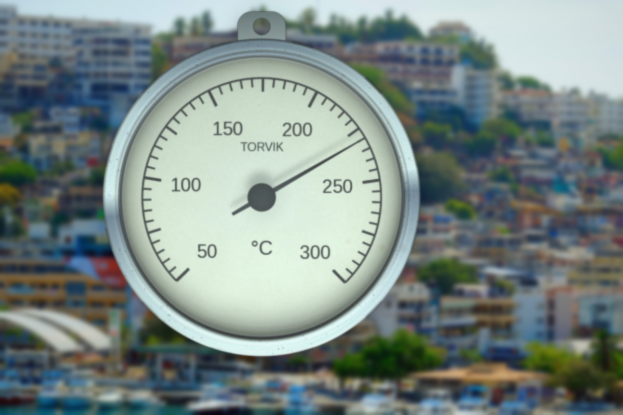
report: 230°C
